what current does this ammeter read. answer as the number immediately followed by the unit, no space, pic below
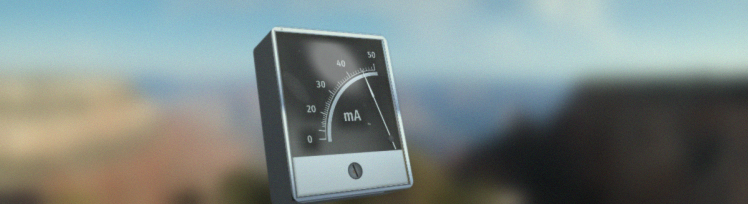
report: 45mA
